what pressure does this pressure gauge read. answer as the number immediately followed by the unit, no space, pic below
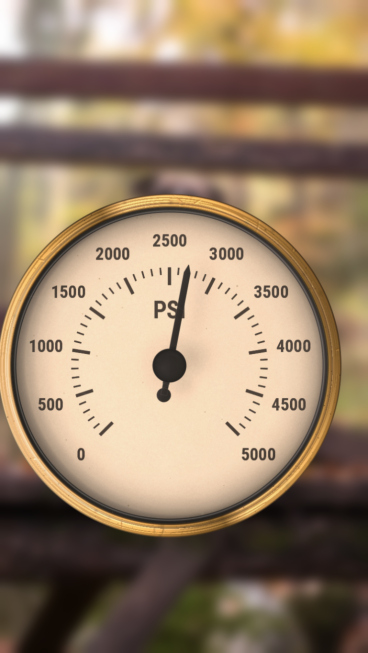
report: 2700psi
